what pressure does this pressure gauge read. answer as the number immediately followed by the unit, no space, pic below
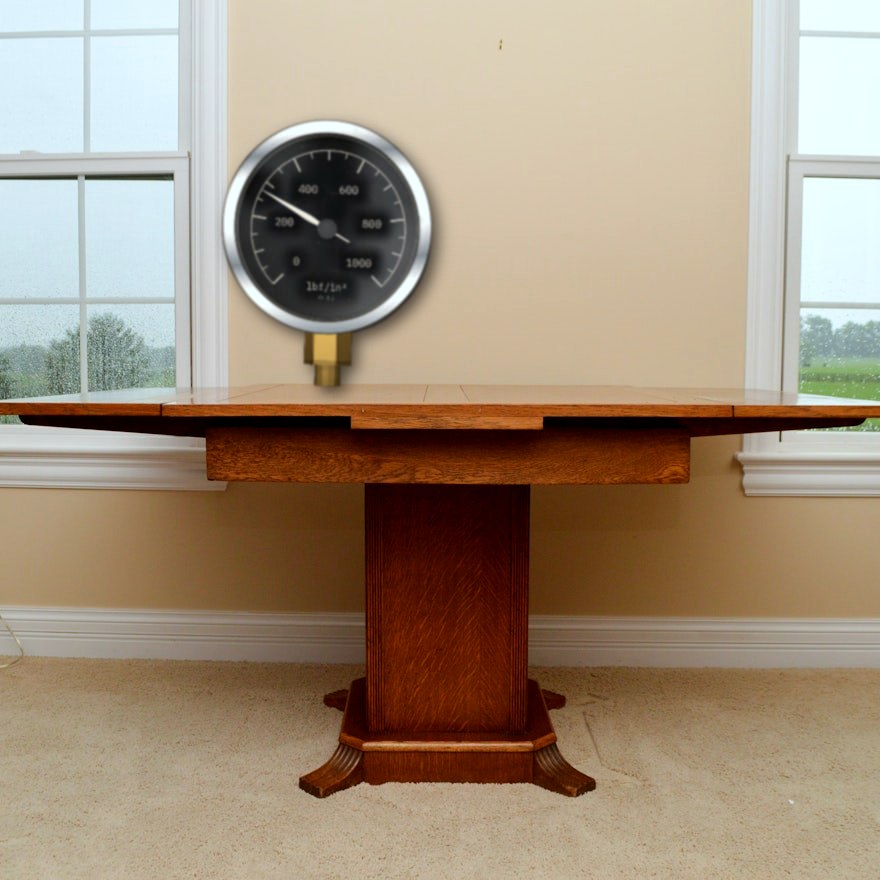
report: 275psi
